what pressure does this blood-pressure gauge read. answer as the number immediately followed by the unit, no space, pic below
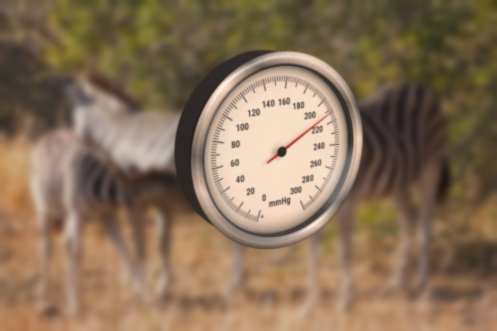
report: 210mmHg
